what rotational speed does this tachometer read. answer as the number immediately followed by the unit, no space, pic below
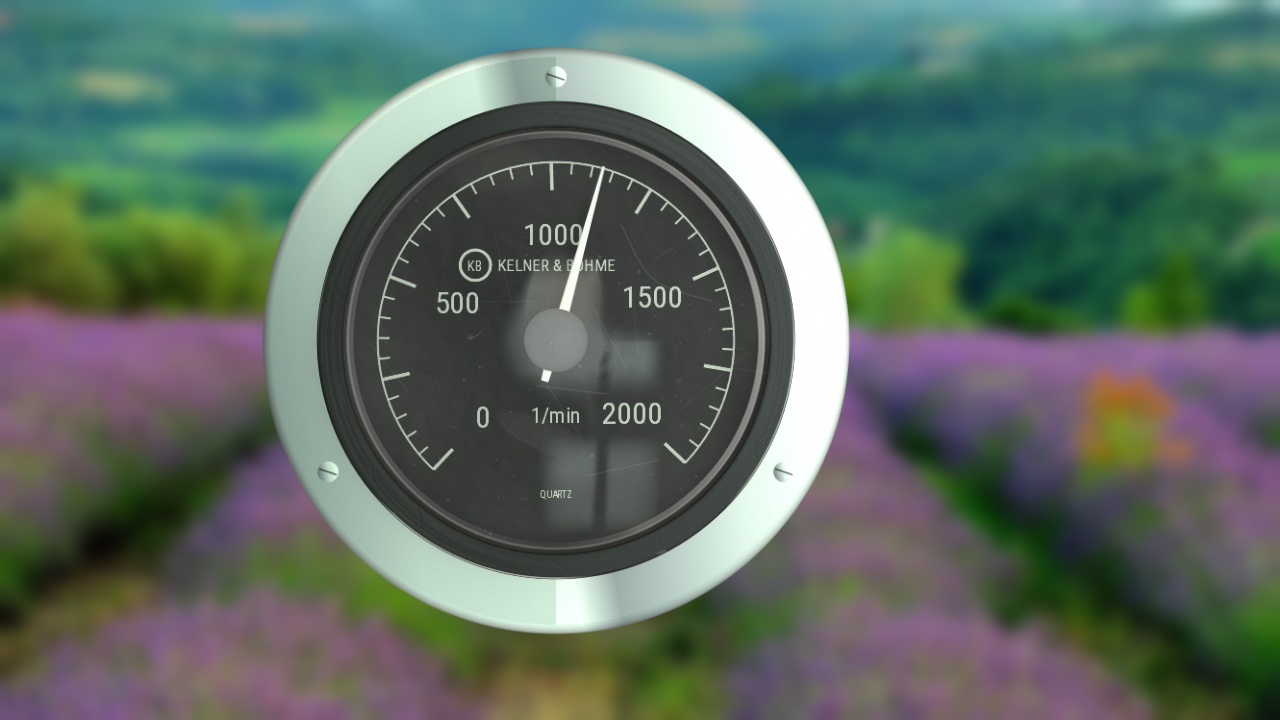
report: 1125rpm
